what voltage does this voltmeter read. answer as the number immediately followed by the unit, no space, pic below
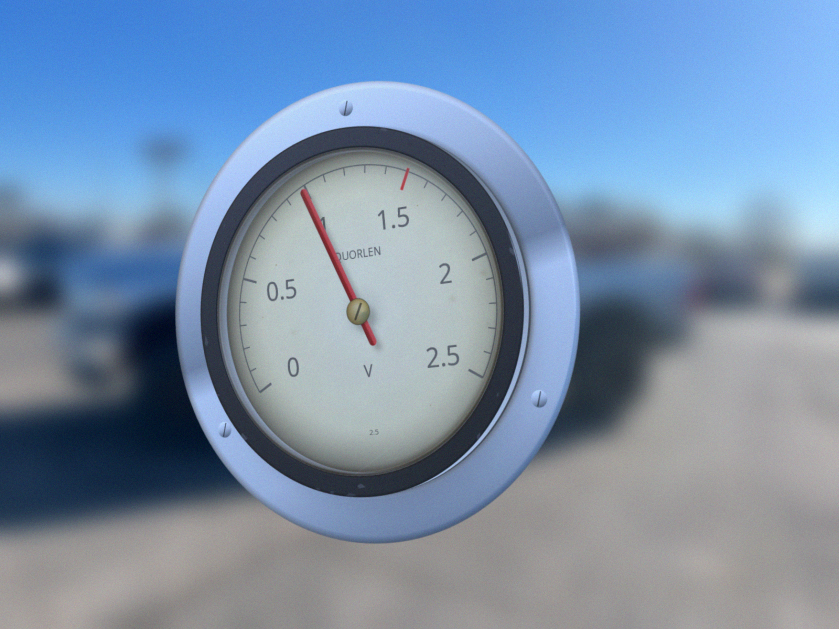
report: 1V
